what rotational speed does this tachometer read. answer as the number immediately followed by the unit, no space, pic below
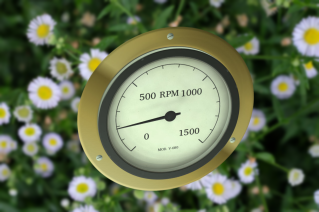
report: 200rpm
